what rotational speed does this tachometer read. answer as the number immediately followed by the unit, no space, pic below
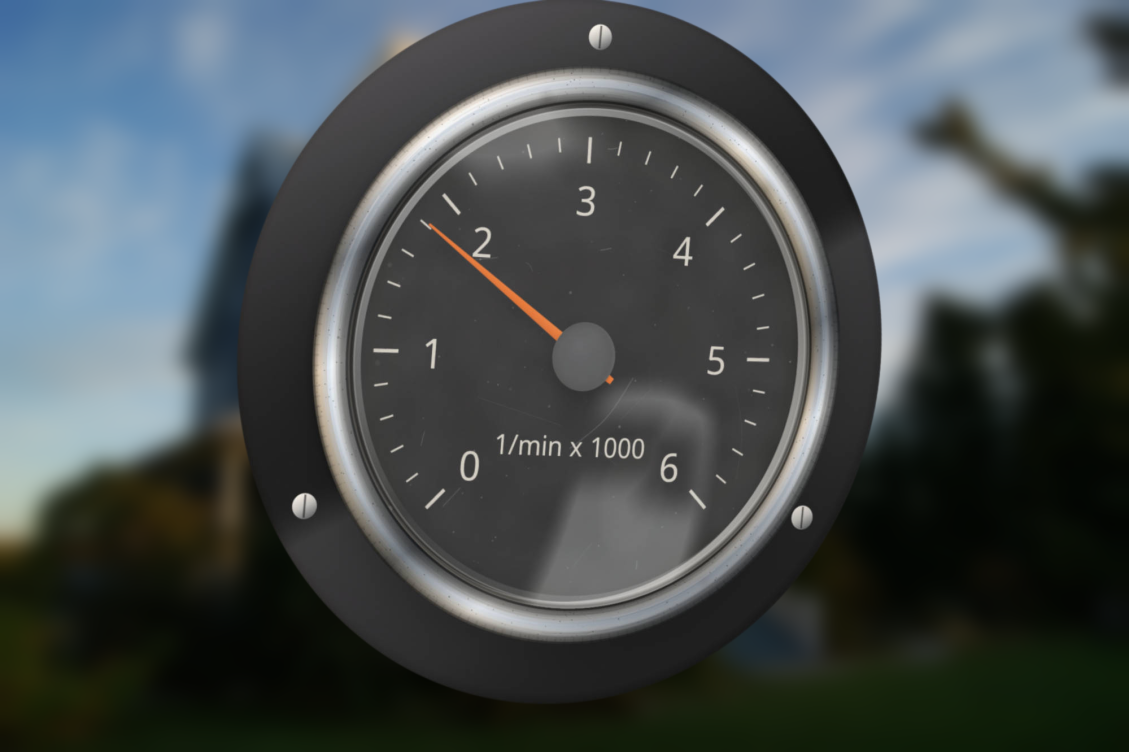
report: 1800rpm
